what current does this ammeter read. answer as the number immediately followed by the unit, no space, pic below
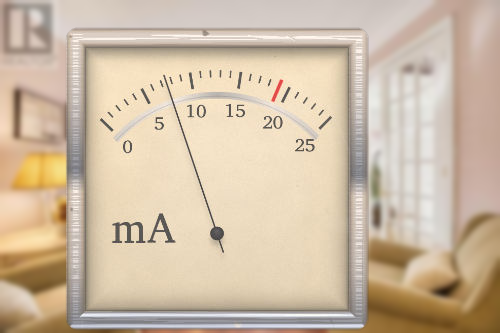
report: 7.5mA
